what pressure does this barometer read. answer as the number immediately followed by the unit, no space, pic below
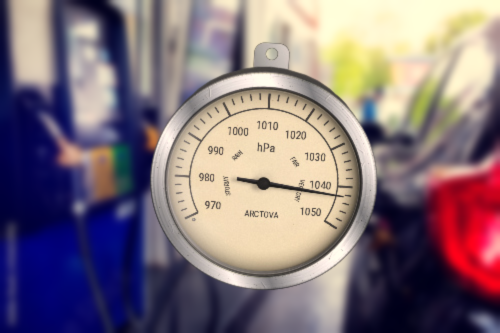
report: 1042hPa
